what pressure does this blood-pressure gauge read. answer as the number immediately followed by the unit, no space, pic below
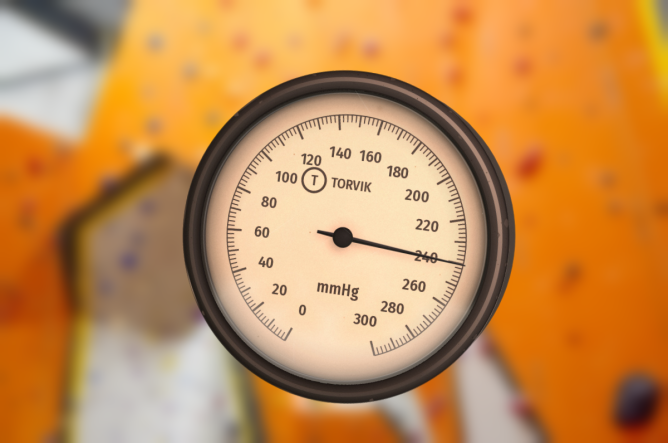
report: 240mmHg
